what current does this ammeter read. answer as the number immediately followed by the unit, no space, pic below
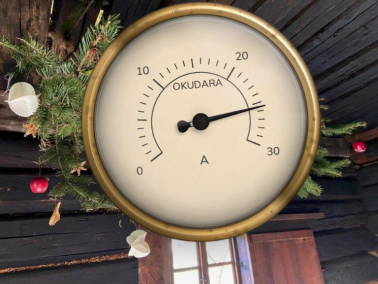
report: 25.5A
